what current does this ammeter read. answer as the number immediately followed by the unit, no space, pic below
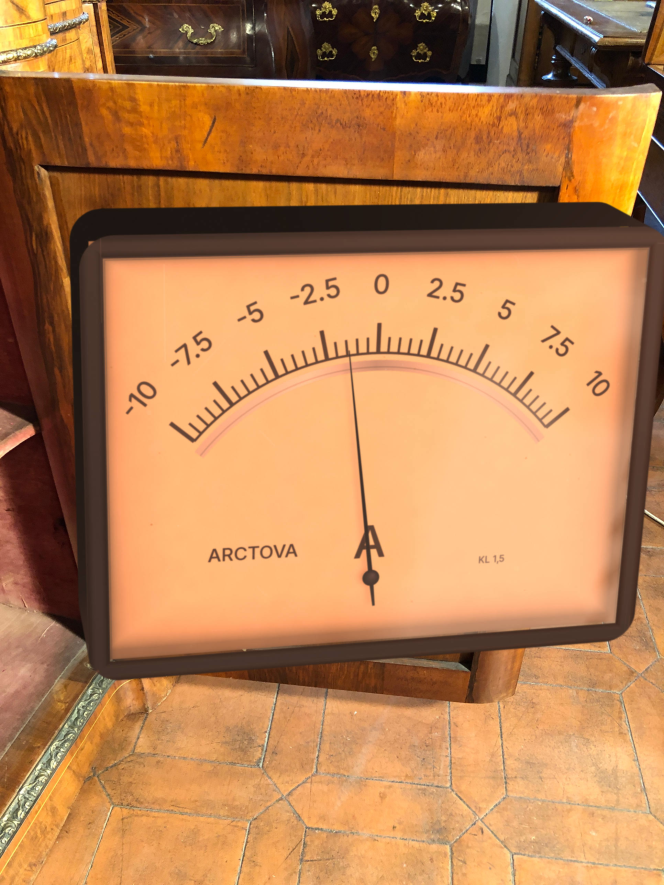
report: -1.5A
